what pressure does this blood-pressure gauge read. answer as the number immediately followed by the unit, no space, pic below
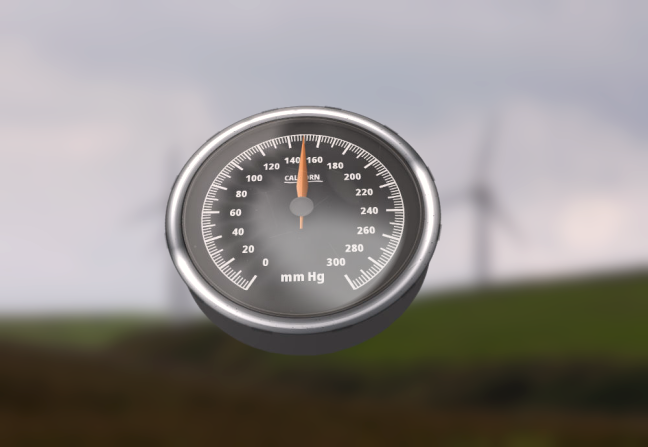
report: 150mmHg
